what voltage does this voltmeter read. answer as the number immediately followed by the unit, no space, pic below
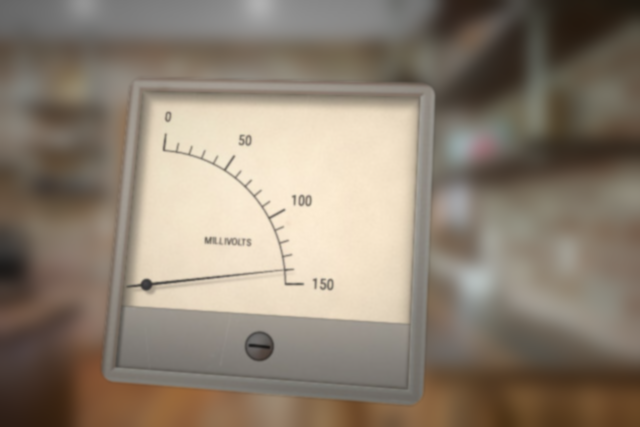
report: 140mV
